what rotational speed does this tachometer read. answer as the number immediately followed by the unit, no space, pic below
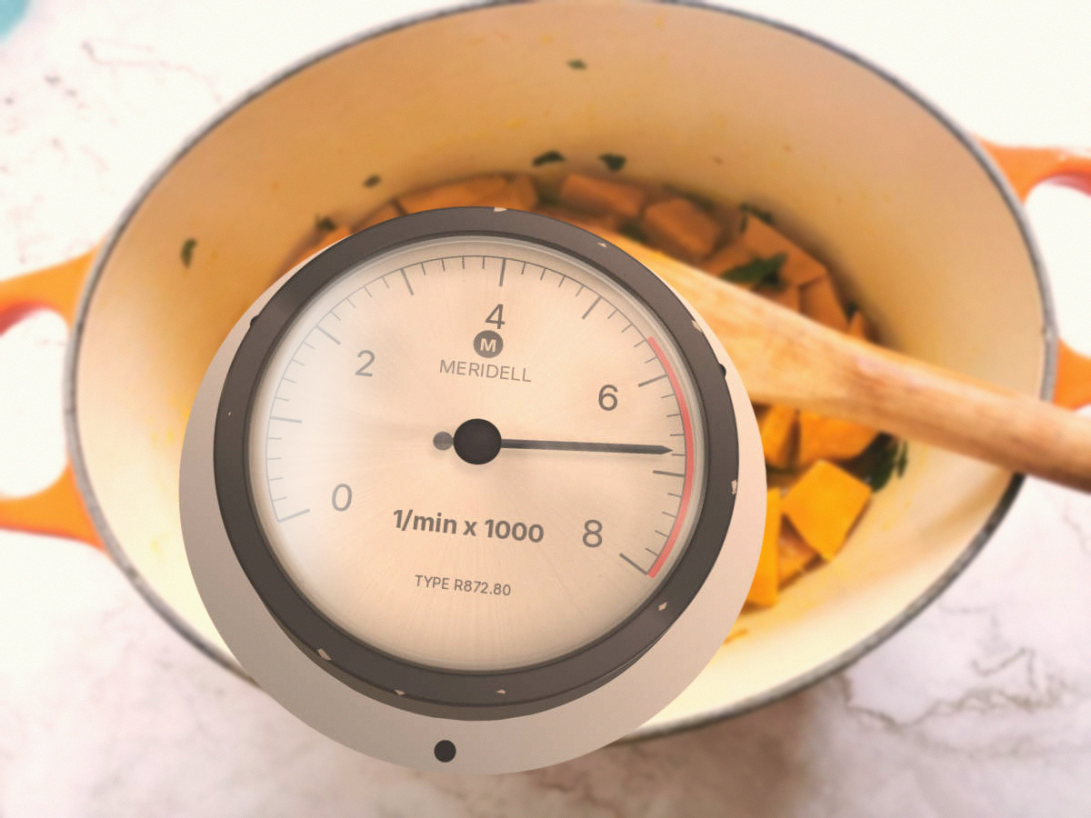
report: 6800rpm
